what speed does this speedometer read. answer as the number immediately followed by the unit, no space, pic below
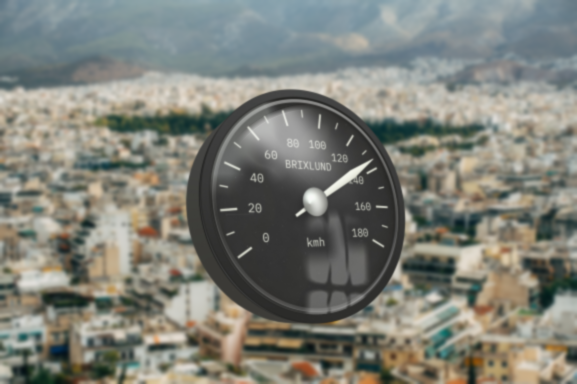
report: 135km/h
